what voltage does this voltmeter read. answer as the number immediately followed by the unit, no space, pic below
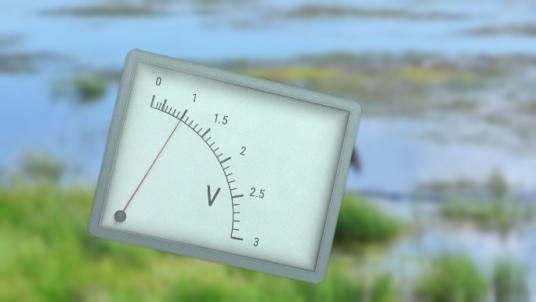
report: 1V
